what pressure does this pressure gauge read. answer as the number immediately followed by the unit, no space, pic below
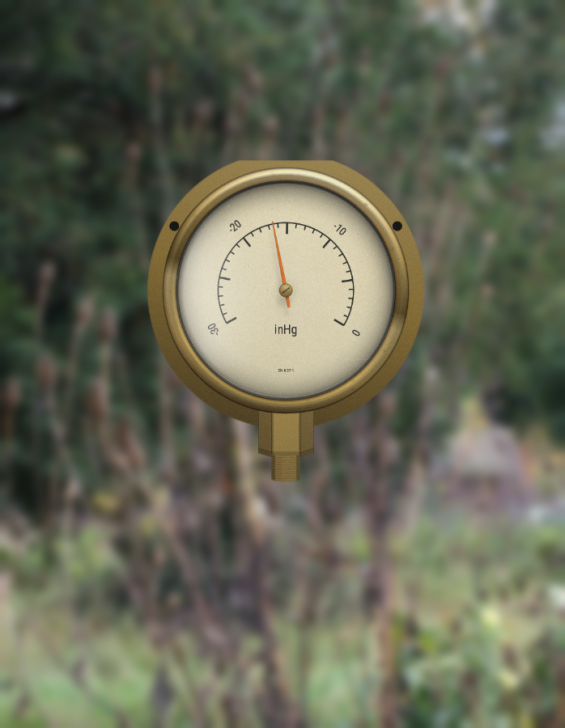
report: -16.5inHg
